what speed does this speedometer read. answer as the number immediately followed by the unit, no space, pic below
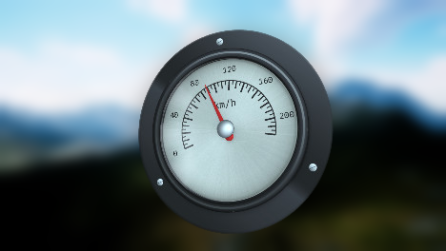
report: 90km/h
